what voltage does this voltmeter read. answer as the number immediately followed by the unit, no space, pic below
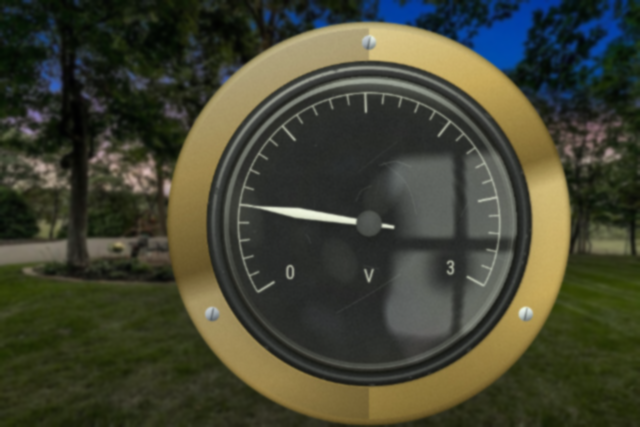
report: 0.5V
